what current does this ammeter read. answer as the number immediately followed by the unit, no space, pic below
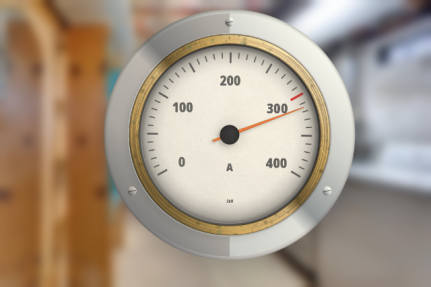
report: 315A
